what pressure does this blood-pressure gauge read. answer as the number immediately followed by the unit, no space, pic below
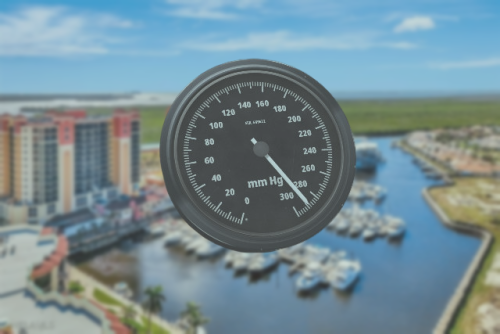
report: 290mmHg
